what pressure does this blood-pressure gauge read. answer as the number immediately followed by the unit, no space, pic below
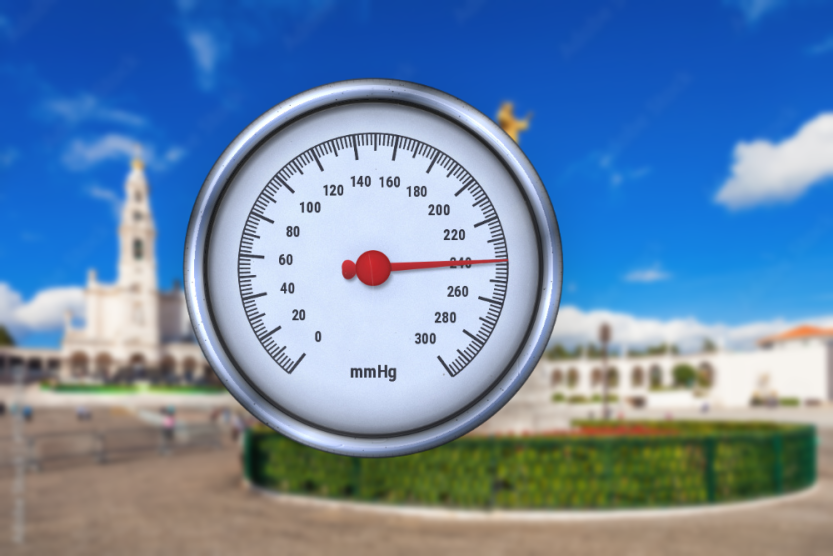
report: 240mmHg
